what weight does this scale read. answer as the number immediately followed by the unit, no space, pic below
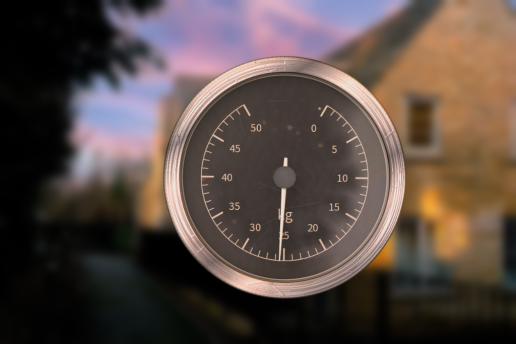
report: 25.5kg
